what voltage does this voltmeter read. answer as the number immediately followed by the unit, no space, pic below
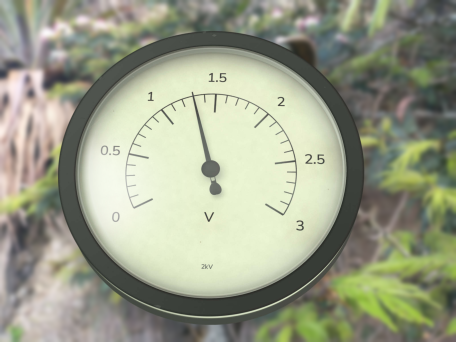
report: 1.3V
